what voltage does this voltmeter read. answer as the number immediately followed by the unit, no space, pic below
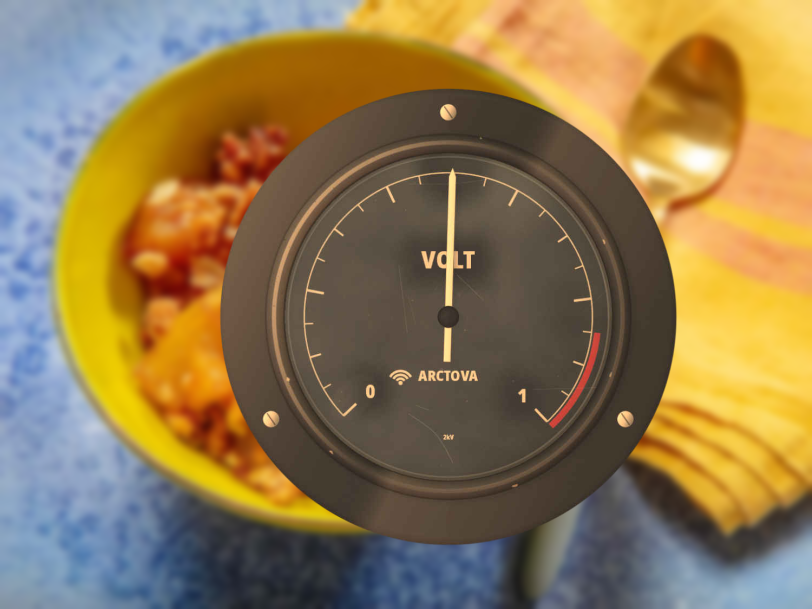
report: 0.5V
